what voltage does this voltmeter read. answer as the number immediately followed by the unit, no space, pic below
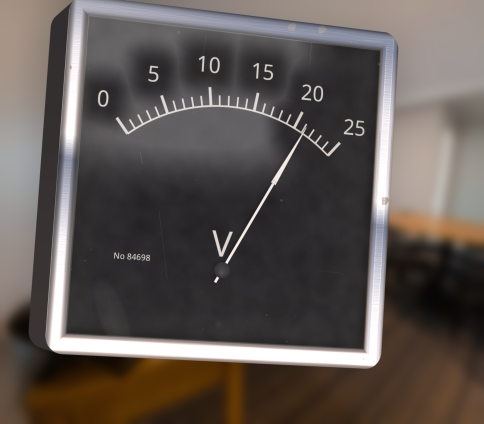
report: 21V
